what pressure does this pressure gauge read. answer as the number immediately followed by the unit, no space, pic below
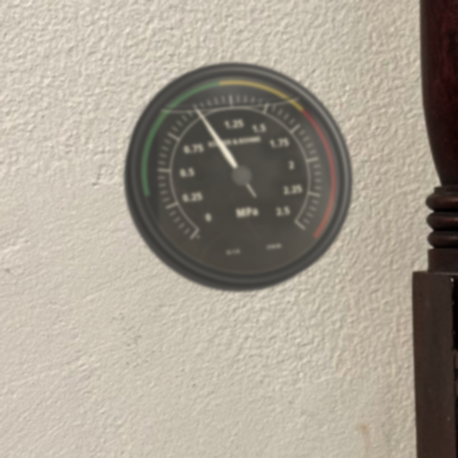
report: 1MPa
